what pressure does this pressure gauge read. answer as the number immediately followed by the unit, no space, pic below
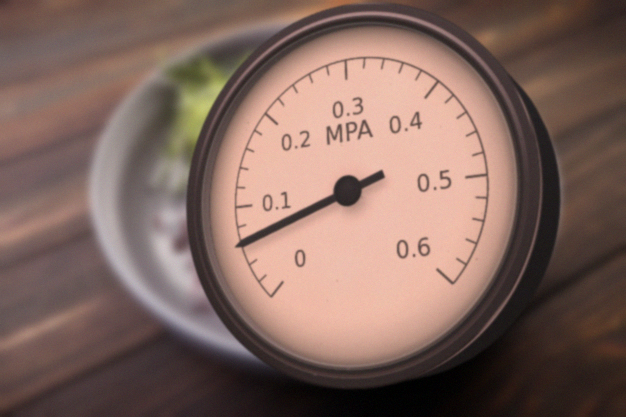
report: 0.06MPa
